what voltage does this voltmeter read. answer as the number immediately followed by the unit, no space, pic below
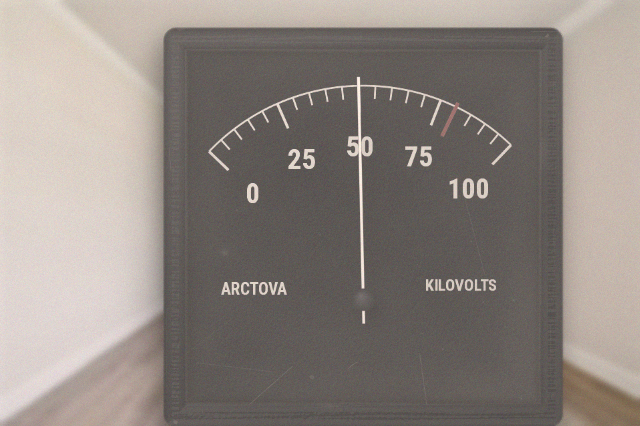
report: 50kV
